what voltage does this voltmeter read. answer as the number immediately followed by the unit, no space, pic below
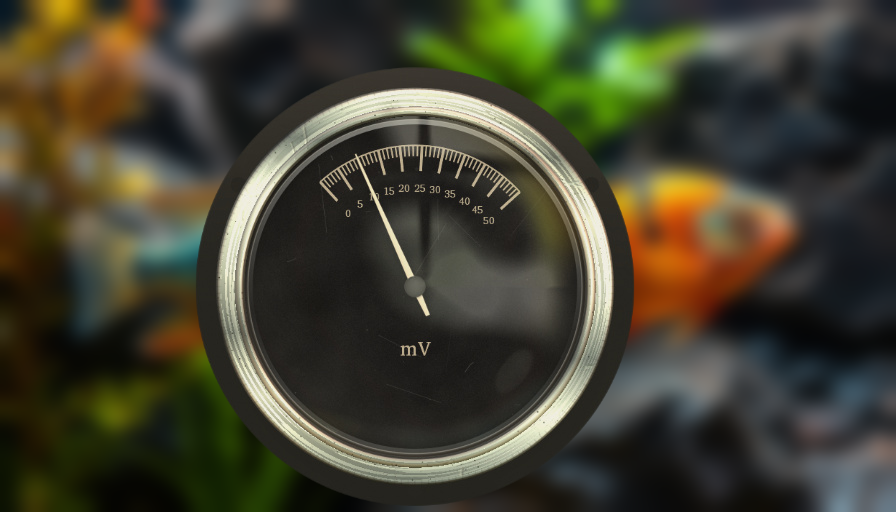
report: 10mV
